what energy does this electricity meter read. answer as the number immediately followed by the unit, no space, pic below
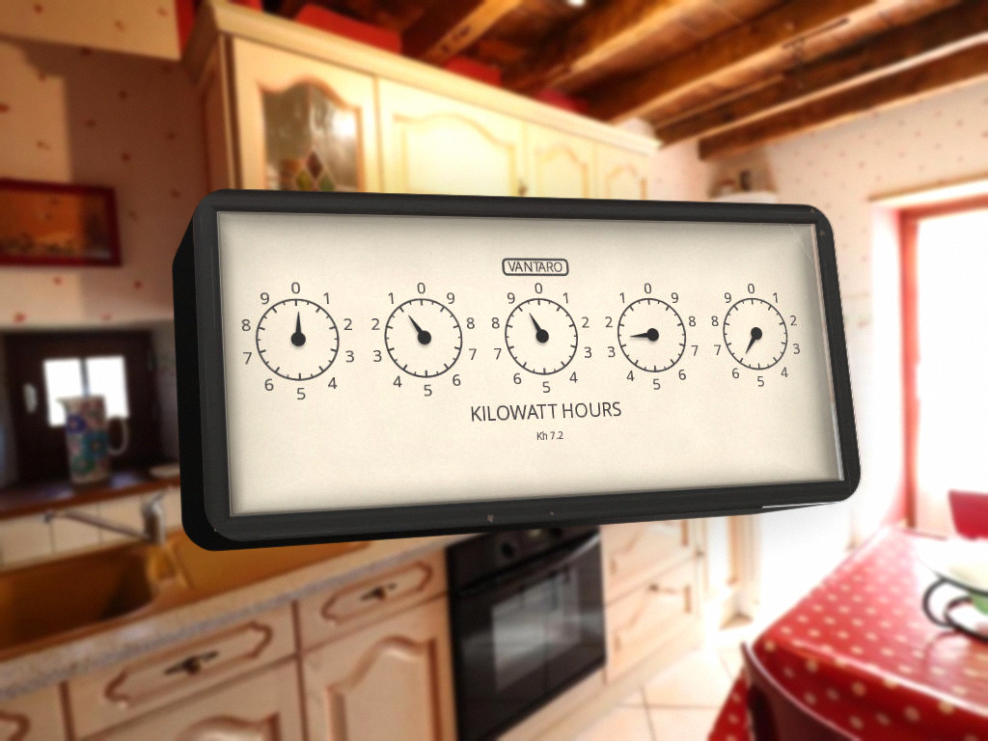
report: 926kWh
